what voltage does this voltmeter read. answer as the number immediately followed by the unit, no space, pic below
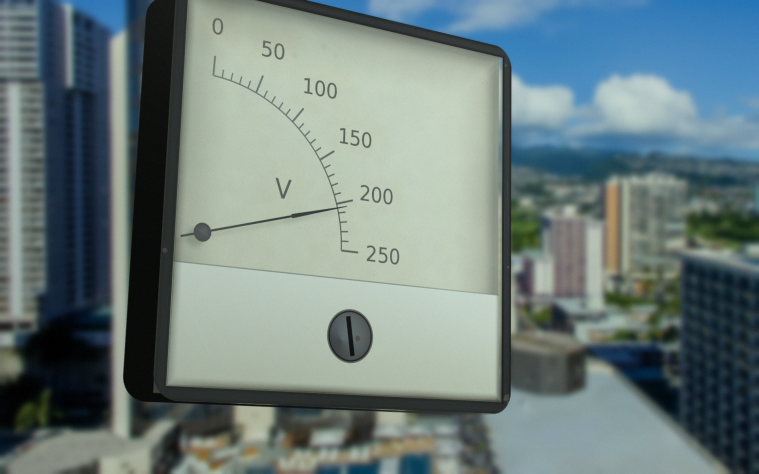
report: 205V
